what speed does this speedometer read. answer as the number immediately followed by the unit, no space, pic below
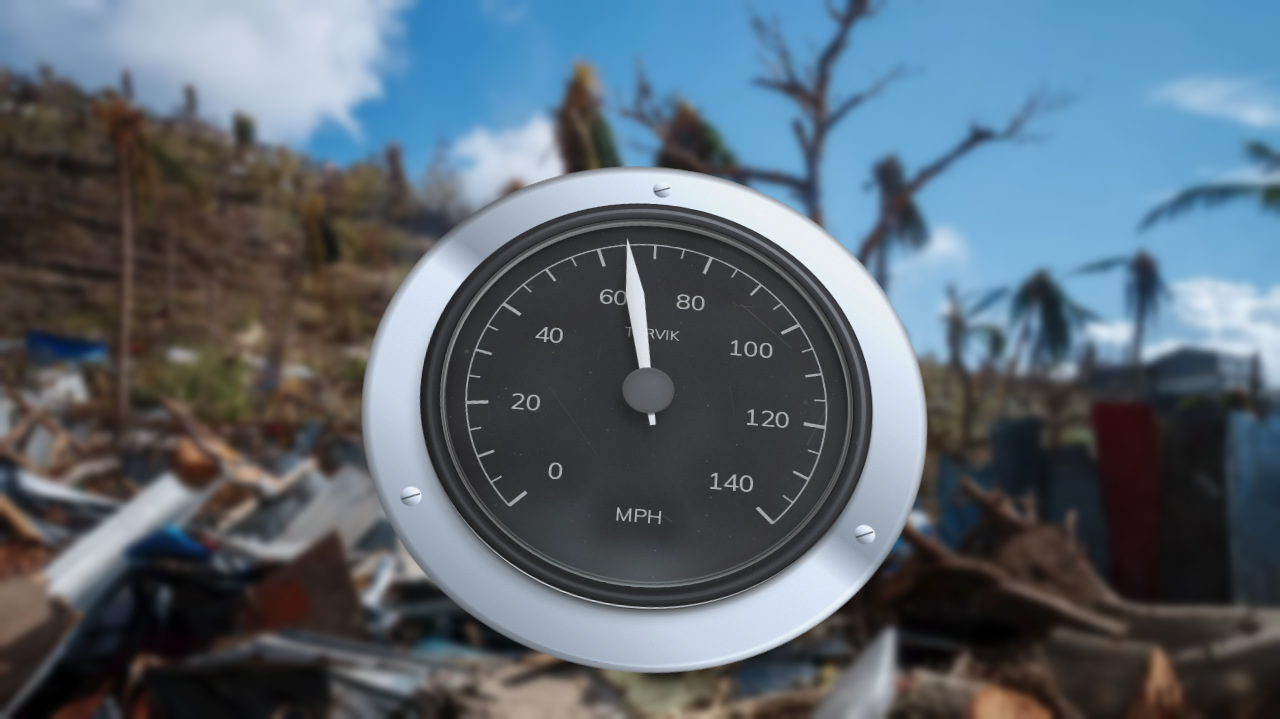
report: 65mph
